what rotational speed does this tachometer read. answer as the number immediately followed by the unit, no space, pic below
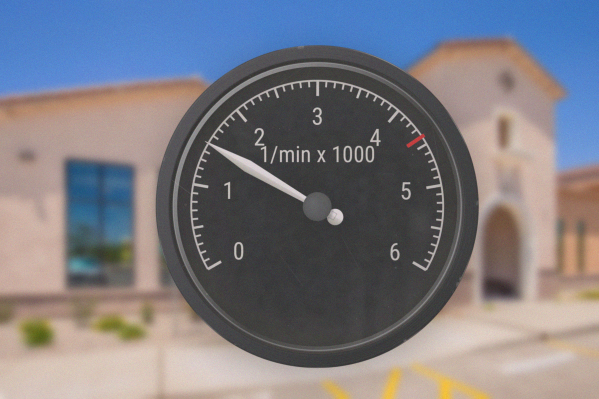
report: 1500rpm
